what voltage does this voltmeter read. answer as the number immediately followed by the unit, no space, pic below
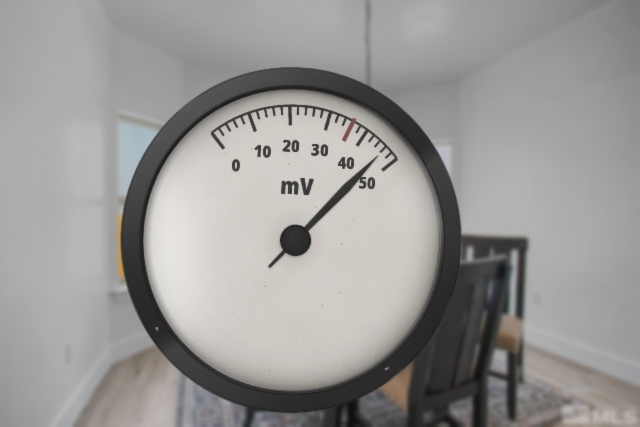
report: 46mV
